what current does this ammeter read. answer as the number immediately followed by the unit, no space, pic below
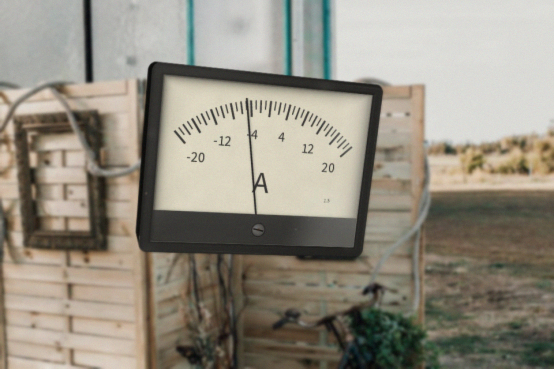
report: -5A
